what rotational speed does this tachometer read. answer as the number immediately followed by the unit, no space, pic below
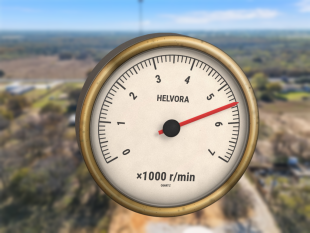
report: 5500rpm
